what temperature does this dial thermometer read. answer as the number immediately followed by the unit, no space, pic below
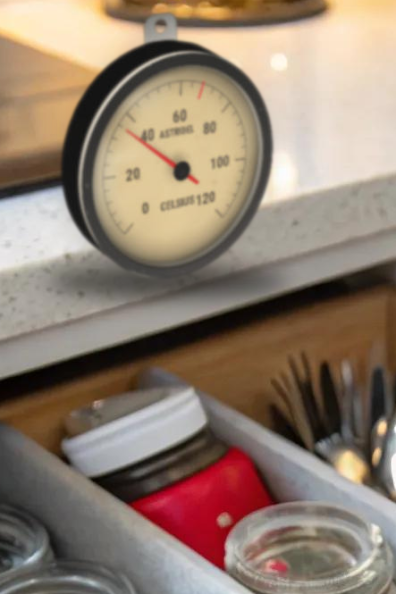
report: 36°C
